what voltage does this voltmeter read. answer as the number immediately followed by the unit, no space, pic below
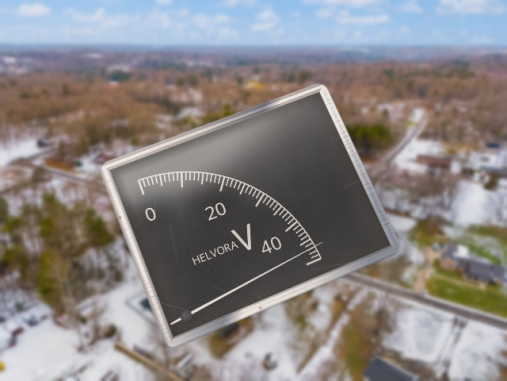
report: 47V
